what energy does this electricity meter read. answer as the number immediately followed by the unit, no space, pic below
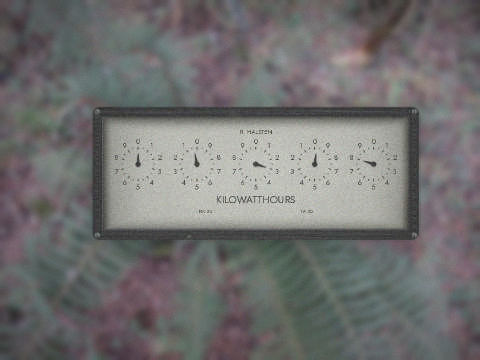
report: 298kWh
